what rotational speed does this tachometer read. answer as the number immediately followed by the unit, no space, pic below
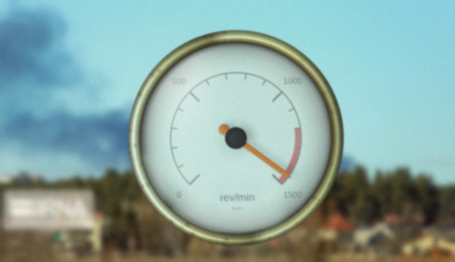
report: 1450rpm
